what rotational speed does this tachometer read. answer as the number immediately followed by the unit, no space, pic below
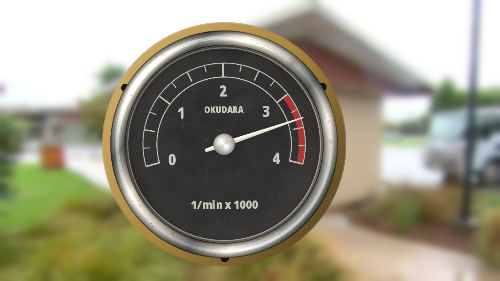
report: 3375rpm
